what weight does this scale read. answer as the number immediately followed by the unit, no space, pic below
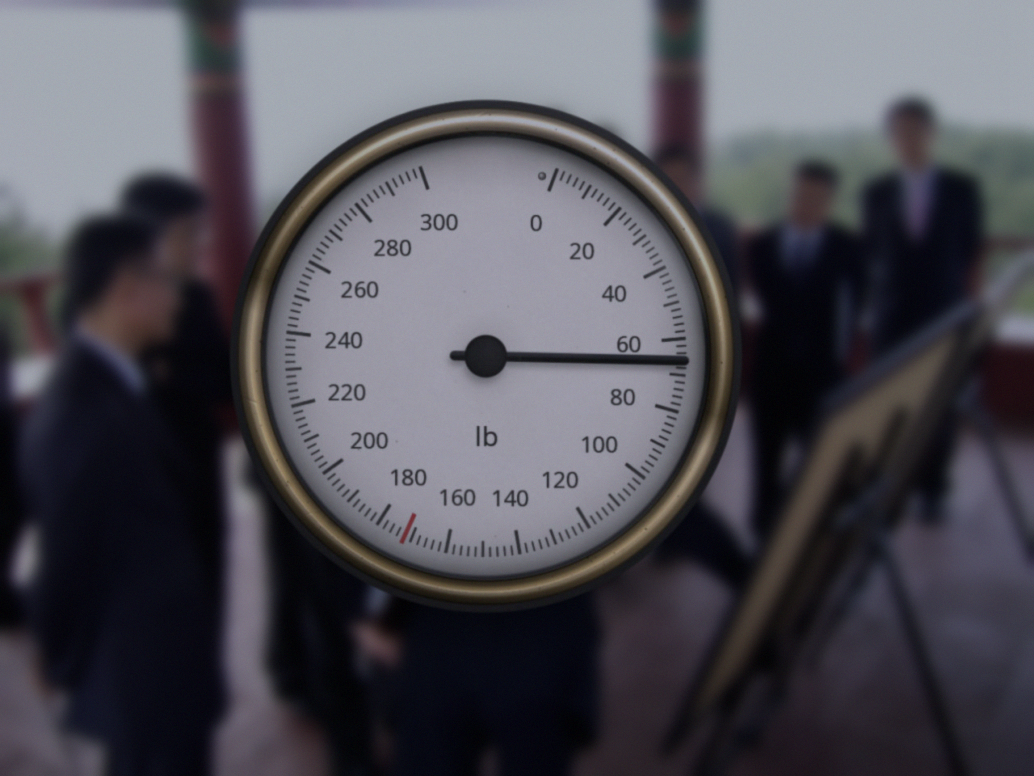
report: 66lb
